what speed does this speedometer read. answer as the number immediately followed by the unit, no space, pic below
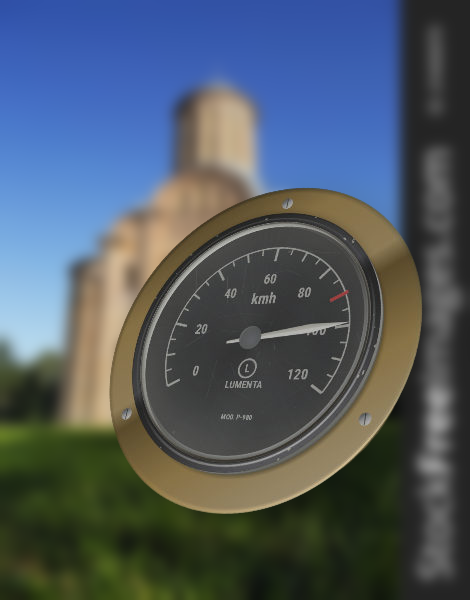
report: 100km/h
